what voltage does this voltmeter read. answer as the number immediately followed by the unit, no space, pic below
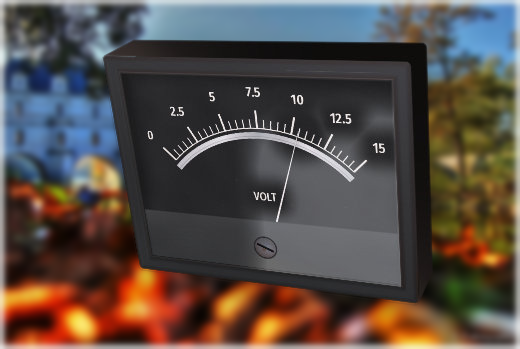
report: 10.5V
